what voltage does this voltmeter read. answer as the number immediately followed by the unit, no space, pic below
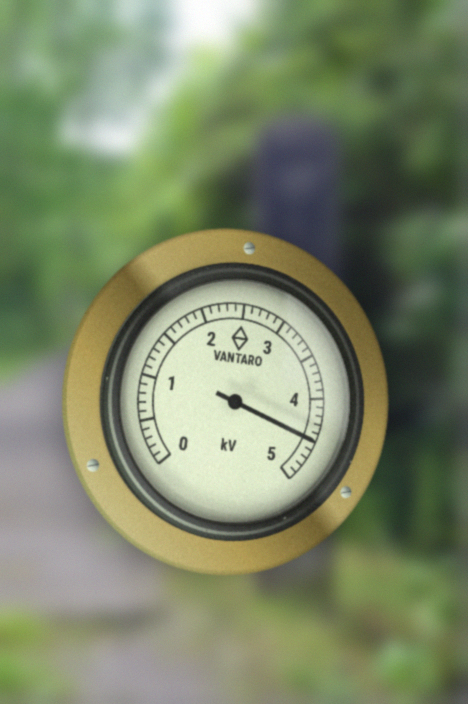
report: 4.5kV
